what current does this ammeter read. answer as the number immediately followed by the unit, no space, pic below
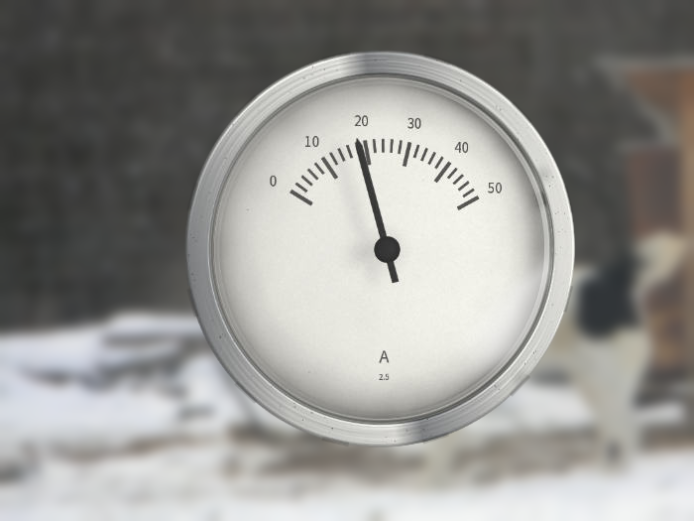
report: 18A
